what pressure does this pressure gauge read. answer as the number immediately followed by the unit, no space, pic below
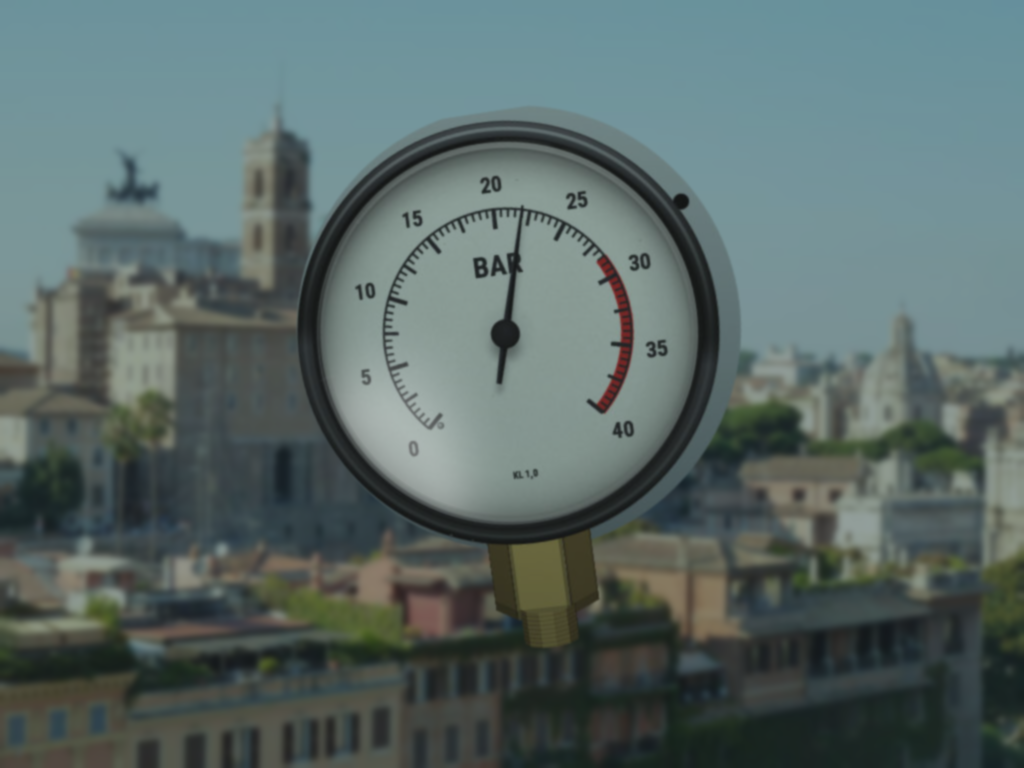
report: 22bar
